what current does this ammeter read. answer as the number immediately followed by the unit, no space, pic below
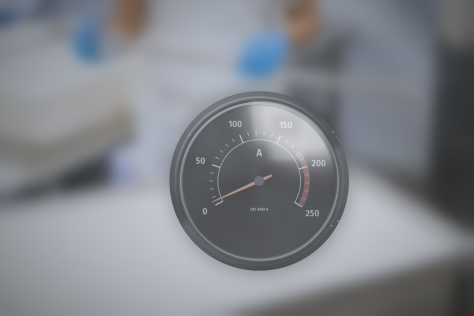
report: 5A
